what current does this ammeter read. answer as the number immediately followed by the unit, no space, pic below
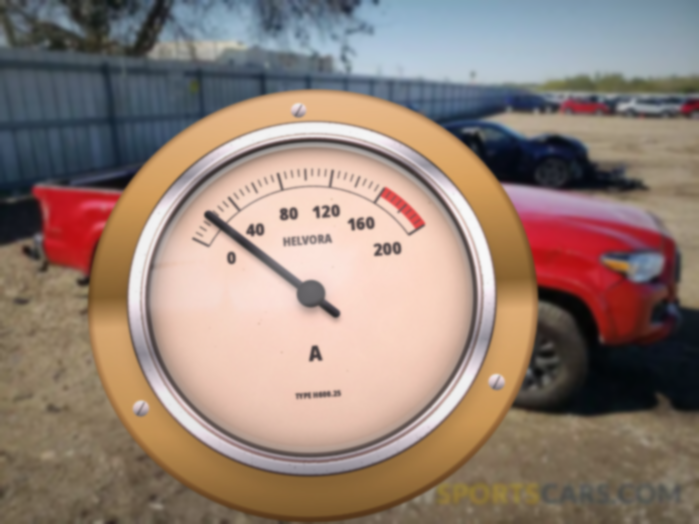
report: 20A
